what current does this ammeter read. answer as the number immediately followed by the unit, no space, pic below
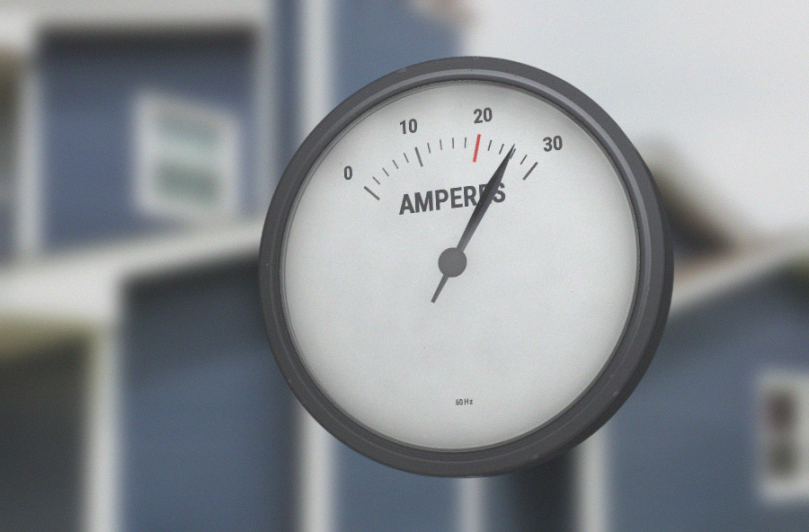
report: 26A
